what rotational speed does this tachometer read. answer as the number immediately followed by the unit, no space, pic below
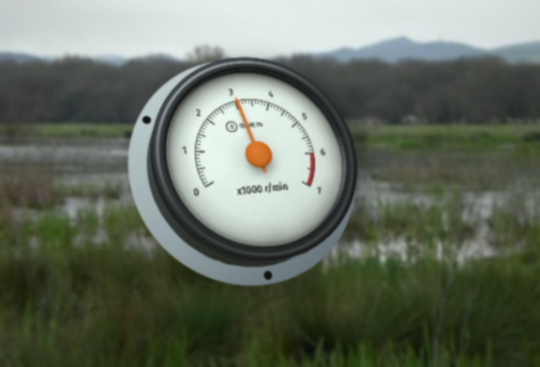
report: 3000rpm
